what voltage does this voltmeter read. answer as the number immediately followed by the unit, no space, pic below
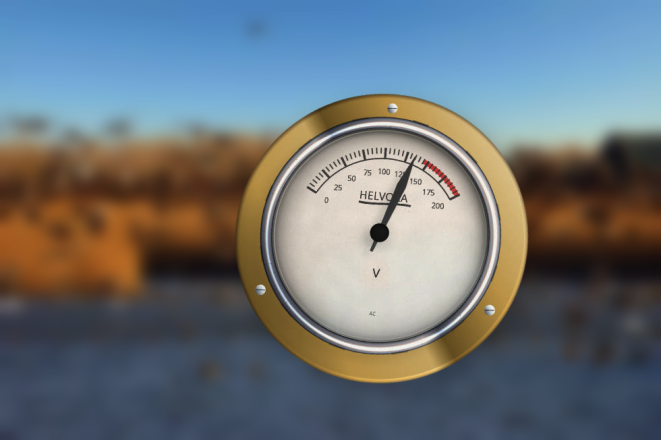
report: 135V
